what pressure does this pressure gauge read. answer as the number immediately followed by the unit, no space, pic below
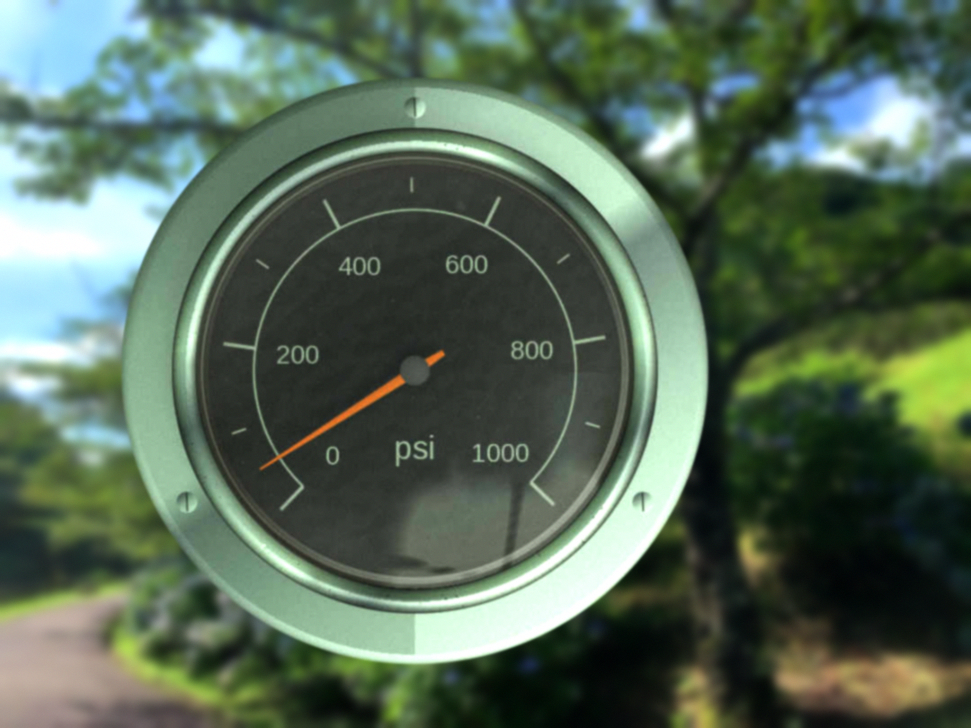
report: 50psi
